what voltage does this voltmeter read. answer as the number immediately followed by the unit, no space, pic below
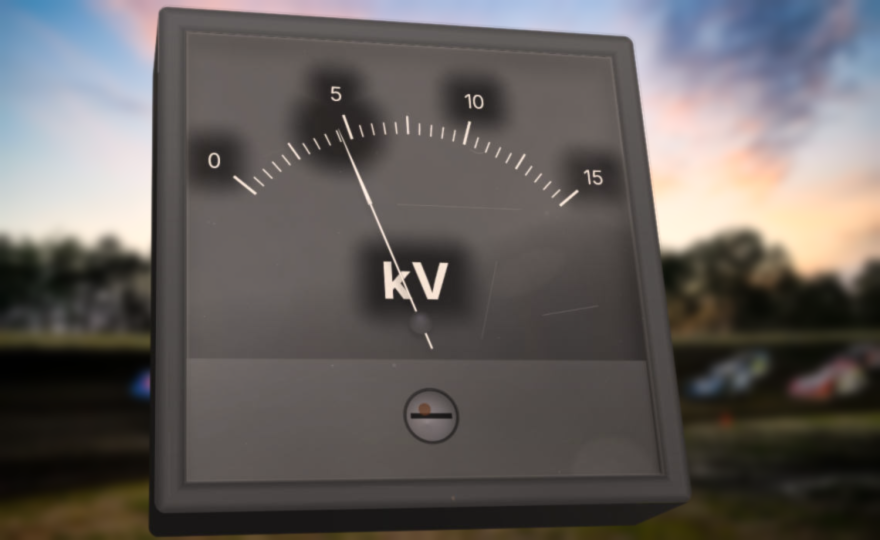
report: 4.5kV
